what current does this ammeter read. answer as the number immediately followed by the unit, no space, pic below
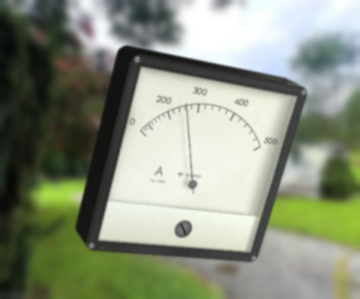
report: 260A
